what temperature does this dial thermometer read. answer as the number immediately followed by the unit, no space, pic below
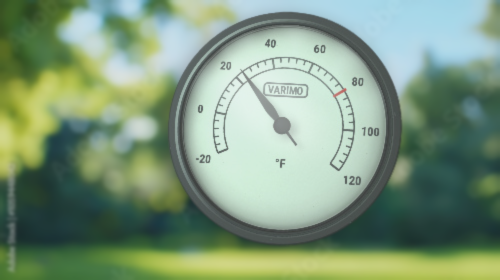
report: 24°F
